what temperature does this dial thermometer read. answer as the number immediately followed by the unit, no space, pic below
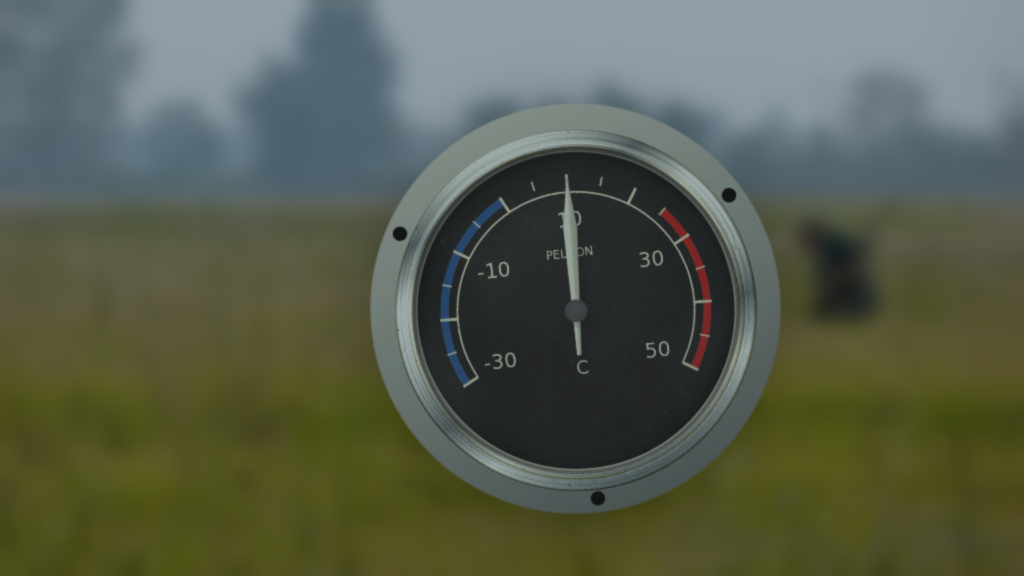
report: 10°C
